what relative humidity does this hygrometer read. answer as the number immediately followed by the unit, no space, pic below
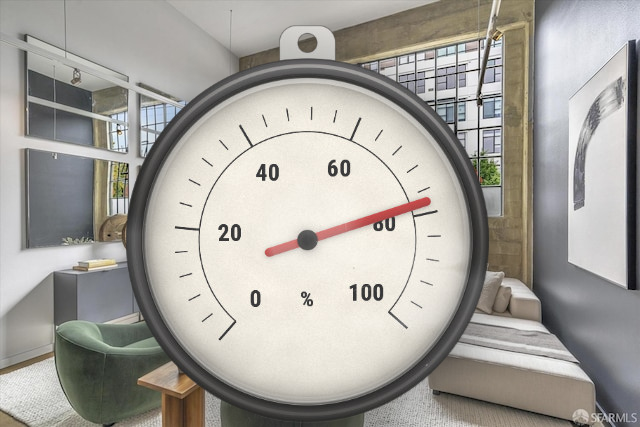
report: 78%
